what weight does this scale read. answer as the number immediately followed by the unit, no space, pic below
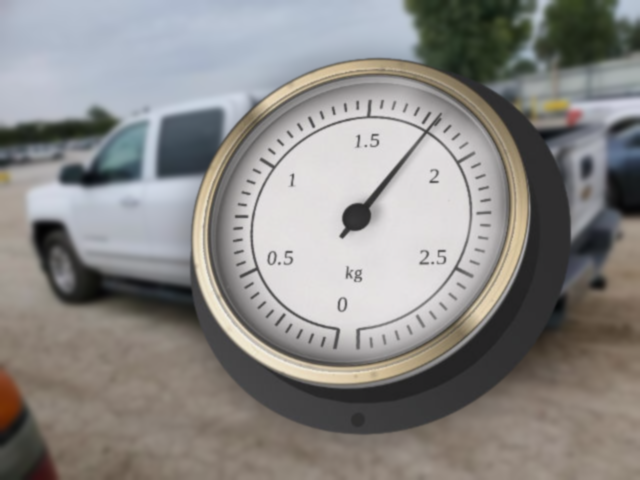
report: 1.8kg
